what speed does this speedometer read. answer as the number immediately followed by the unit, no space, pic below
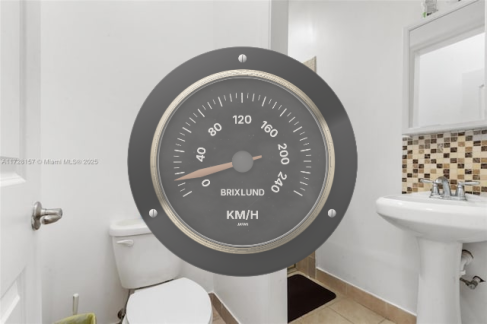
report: 15km/h
